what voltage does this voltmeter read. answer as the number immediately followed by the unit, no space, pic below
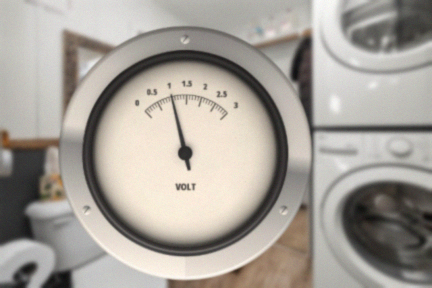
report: 1V
